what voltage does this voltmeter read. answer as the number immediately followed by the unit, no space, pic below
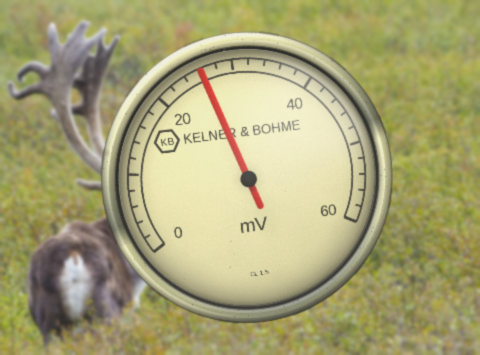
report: 26mV
